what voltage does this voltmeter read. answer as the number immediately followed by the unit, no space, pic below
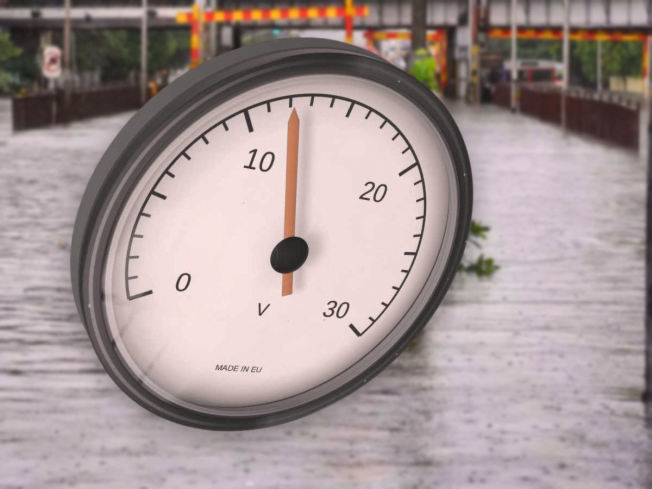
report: 12V
